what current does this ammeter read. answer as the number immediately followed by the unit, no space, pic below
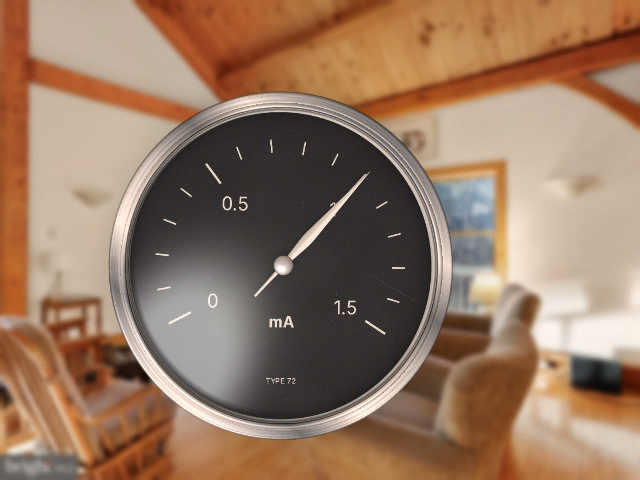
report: 1mA
